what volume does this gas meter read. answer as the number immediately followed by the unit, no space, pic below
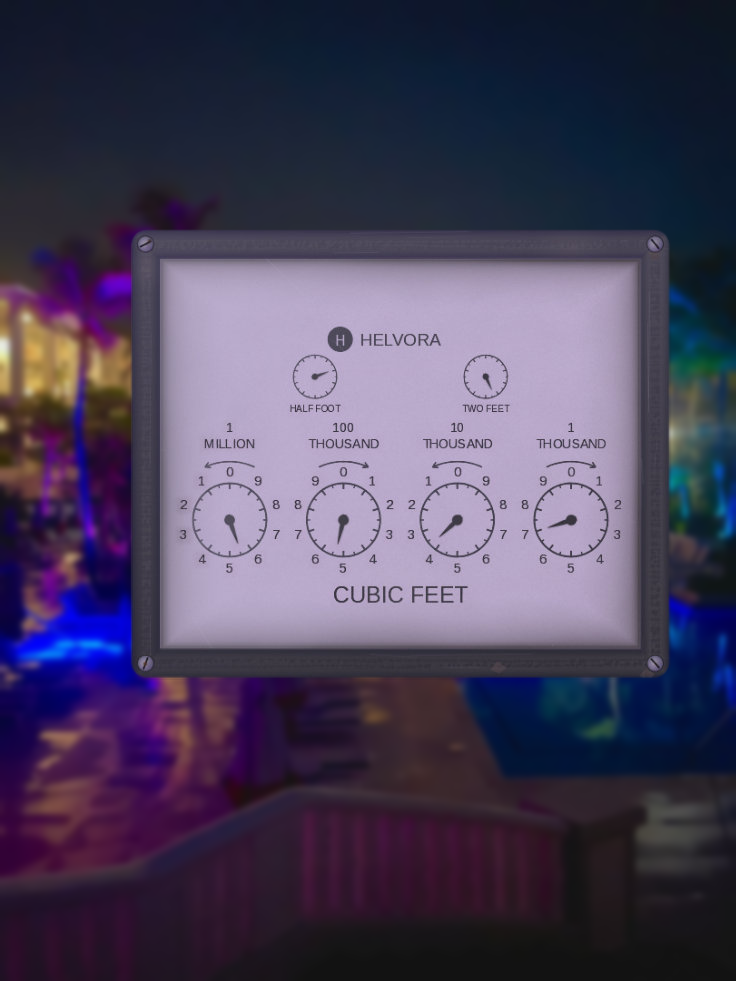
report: 553700ft³
